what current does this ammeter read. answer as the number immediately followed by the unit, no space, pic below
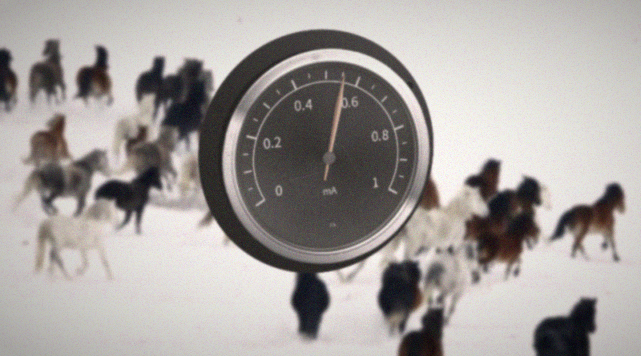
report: 0.55mA
